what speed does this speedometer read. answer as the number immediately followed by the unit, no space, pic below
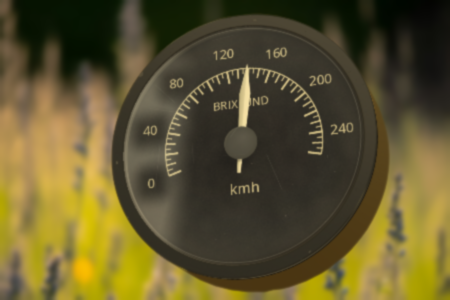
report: 140km/h
